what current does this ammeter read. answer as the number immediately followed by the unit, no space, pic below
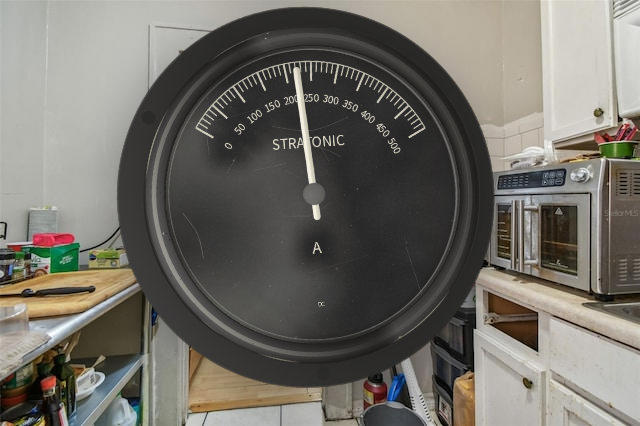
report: 220A
